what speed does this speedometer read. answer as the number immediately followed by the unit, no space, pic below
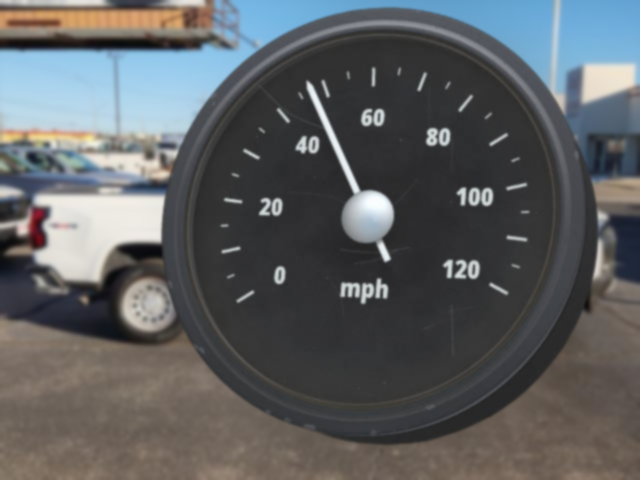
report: 47.5mph
